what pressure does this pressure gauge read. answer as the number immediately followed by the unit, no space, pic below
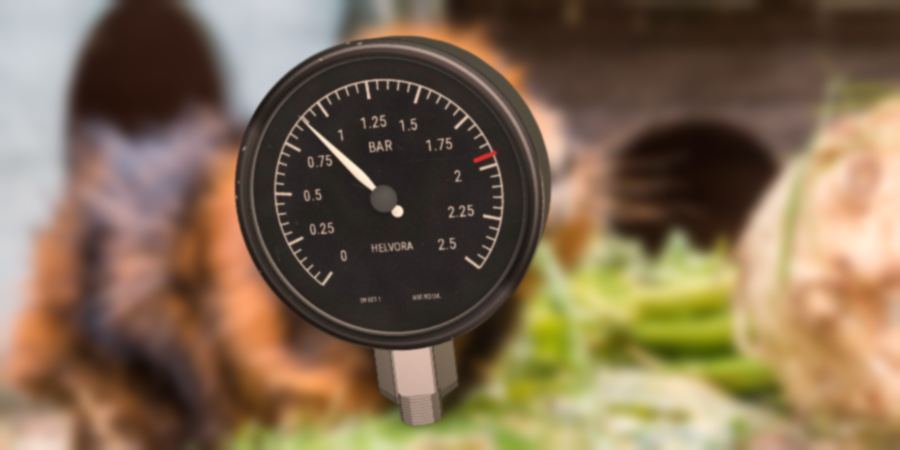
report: 0.9bar
